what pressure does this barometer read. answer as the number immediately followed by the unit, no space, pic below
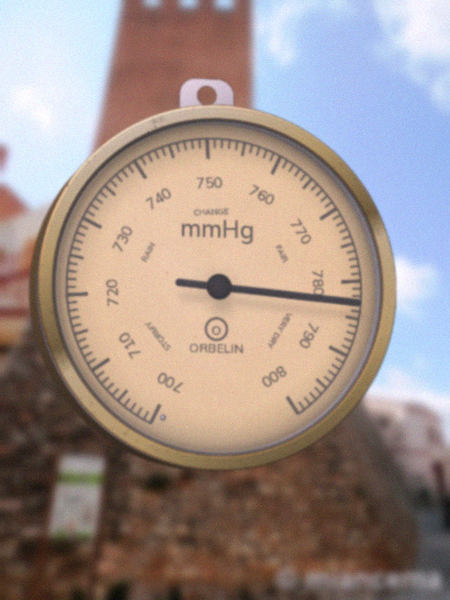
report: 783mmHg
